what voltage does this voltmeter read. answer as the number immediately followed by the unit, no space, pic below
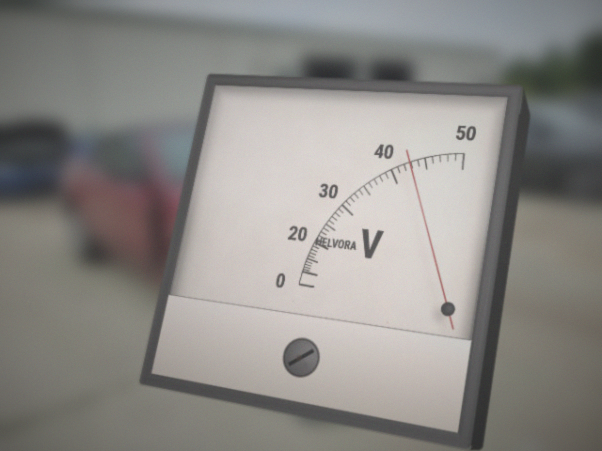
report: 43V
